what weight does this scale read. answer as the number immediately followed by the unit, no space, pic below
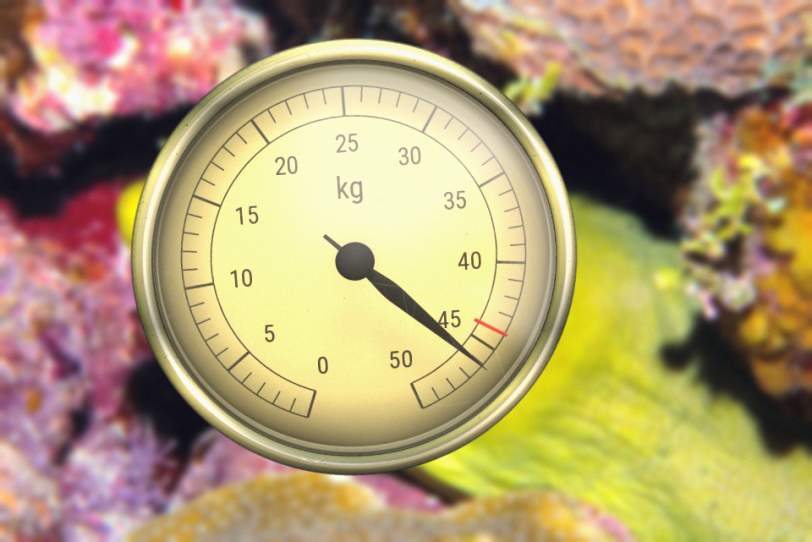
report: 46kg
